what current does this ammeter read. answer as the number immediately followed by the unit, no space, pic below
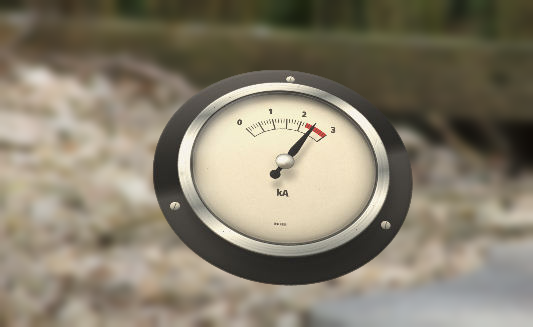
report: 2.5kA
